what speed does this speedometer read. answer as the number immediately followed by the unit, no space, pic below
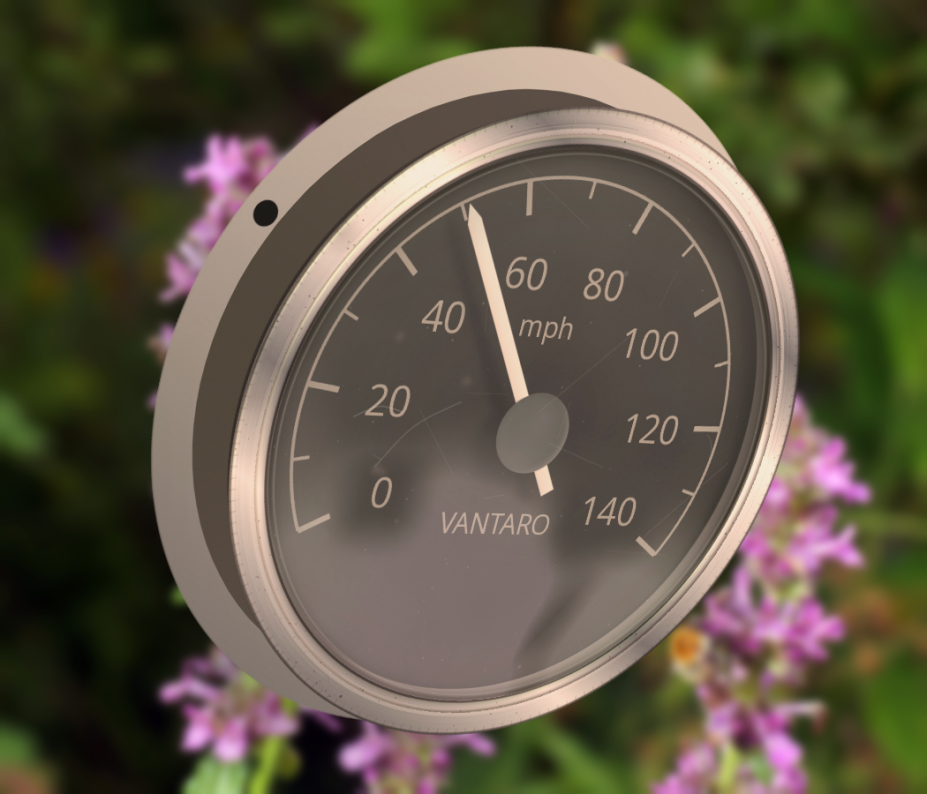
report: 50mph
